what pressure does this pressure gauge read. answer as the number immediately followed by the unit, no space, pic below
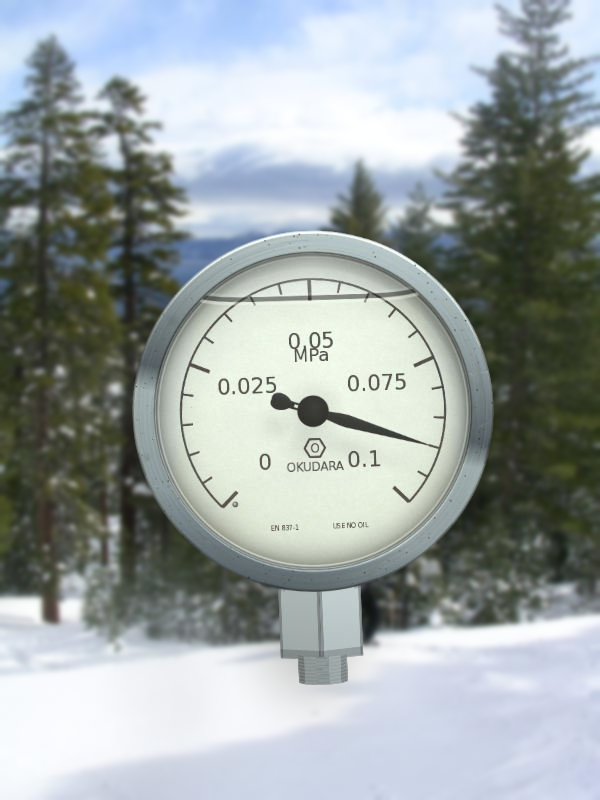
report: 0.09MPa
